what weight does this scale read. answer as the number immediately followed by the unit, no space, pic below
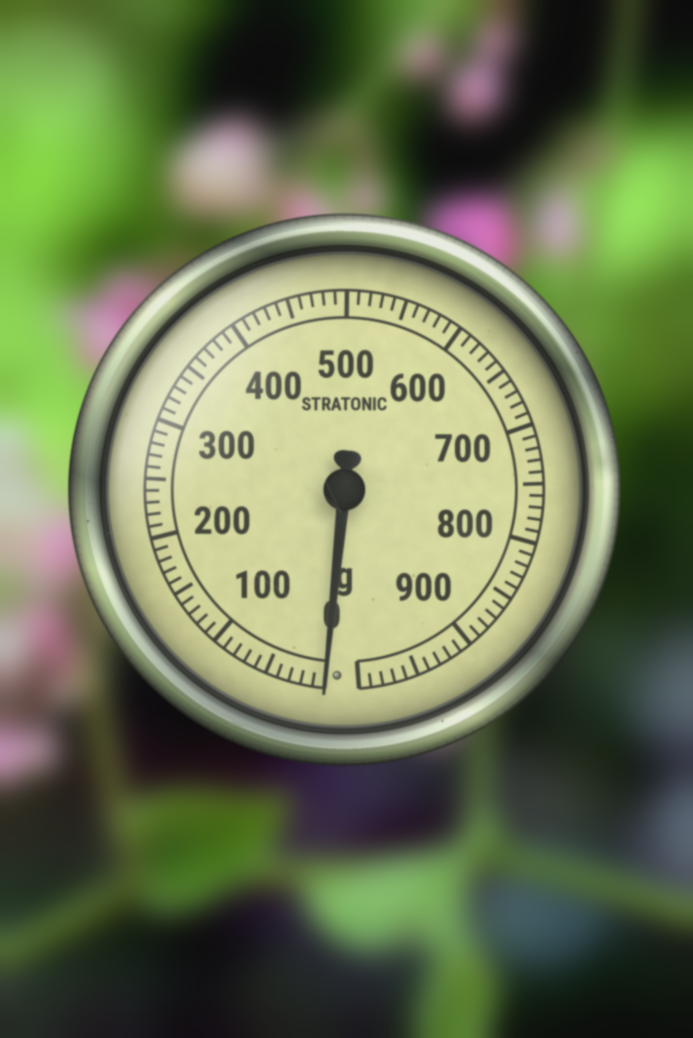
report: 0g
